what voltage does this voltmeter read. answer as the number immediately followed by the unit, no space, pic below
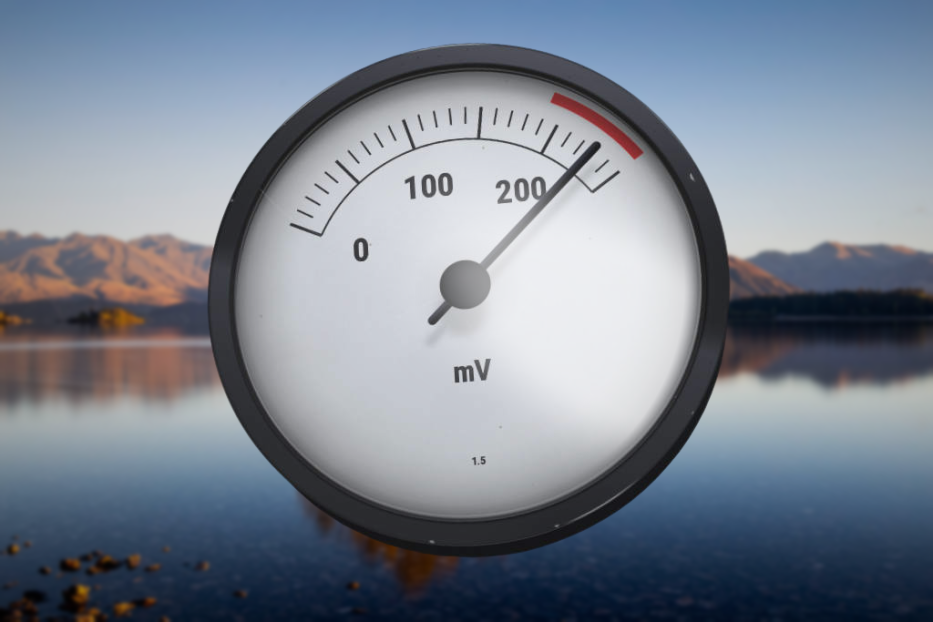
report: 230mV
